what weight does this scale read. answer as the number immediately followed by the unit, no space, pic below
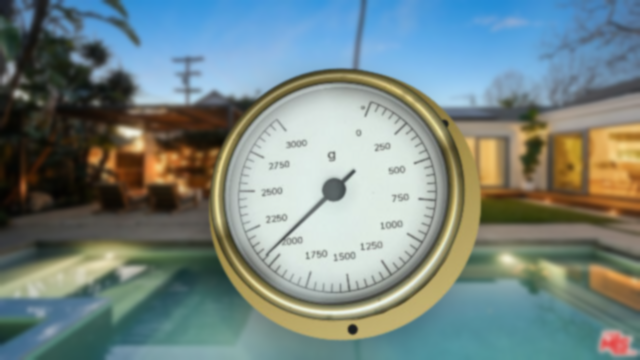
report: 2050g
